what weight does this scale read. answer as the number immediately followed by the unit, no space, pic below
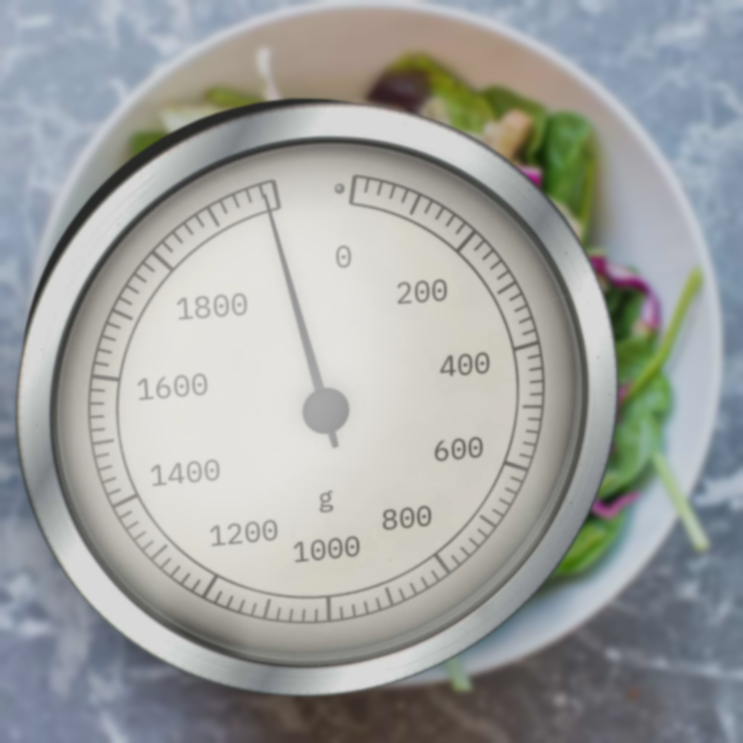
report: 1980g
